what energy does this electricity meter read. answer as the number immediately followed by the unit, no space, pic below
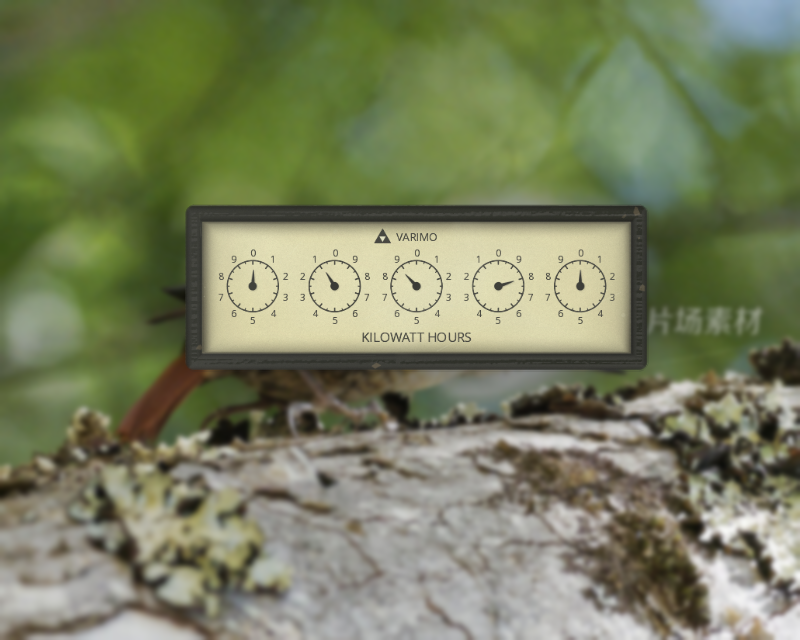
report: 880kWh
